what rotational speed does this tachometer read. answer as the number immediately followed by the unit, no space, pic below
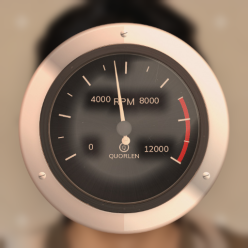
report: 5500rpm
